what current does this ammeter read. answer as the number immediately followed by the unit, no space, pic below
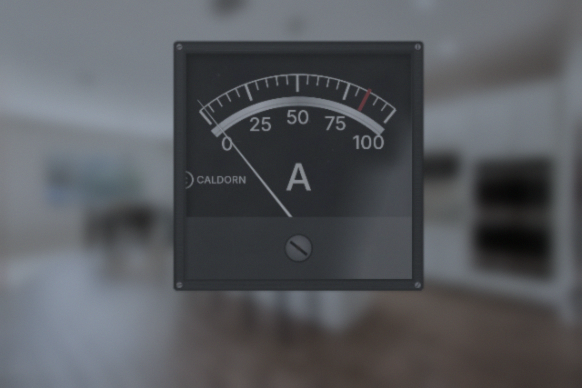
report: 2.5A
